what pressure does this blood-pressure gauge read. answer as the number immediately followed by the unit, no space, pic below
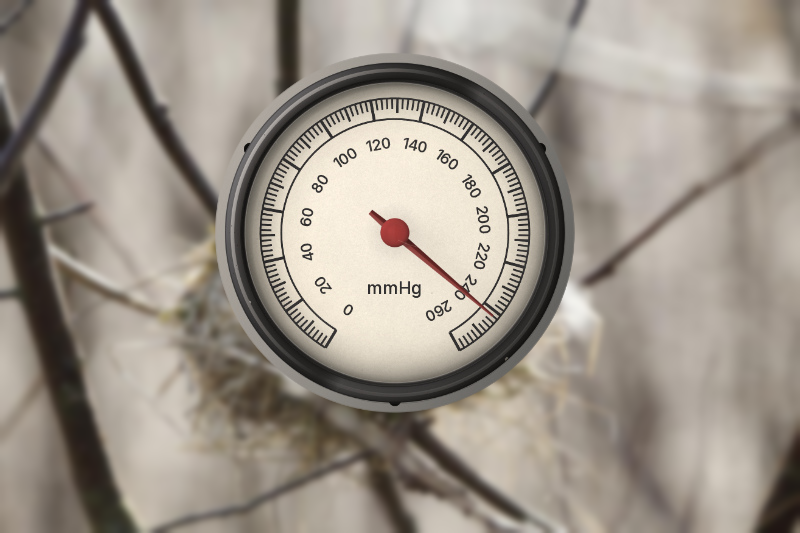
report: 242mmHg
